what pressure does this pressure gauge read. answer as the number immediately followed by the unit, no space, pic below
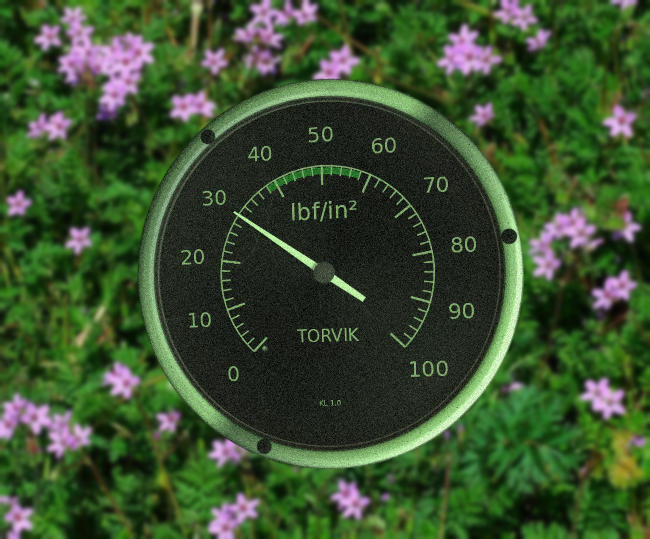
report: 30psi
